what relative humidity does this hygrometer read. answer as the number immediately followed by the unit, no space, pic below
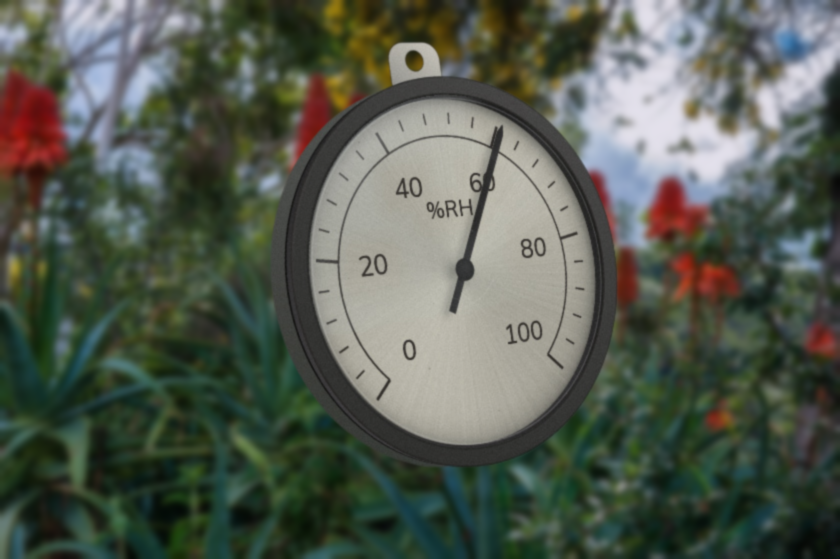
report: 60%
